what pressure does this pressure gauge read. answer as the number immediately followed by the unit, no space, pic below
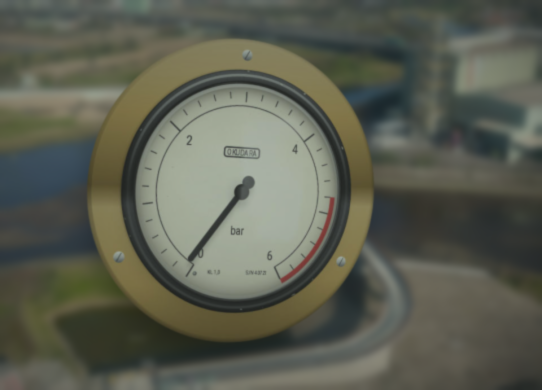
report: 0.1bar
